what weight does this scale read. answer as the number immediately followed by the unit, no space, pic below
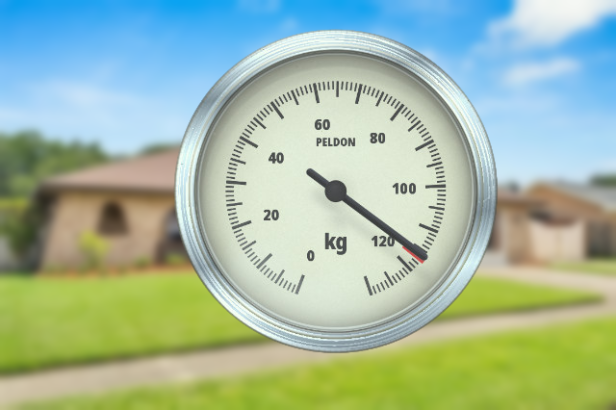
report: 116kg
